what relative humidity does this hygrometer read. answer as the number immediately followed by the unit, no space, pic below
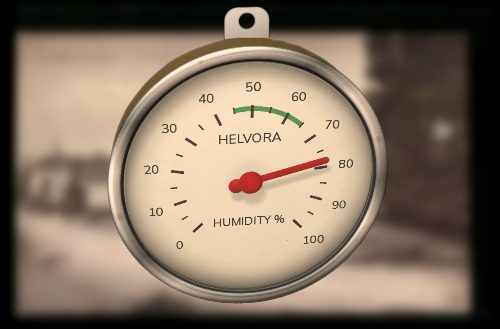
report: 77.5%
